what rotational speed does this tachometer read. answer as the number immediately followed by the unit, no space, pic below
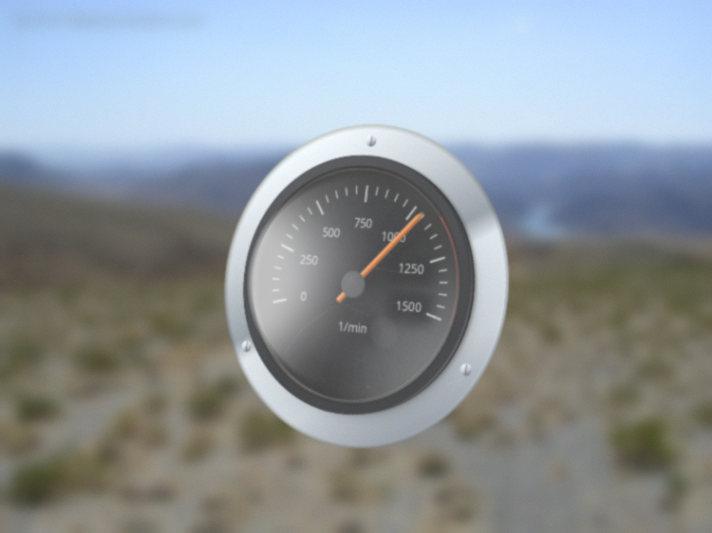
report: 1050rpm
